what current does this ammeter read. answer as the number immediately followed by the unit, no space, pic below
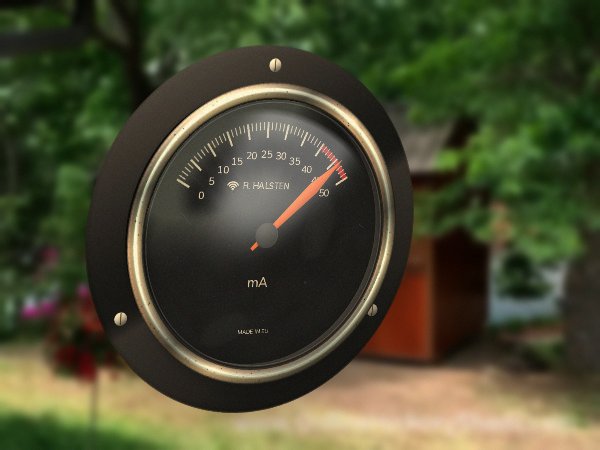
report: 45mA
